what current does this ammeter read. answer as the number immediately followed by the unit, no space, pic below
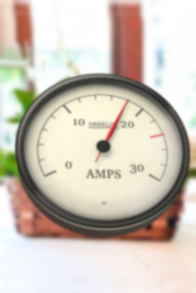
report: 18A
